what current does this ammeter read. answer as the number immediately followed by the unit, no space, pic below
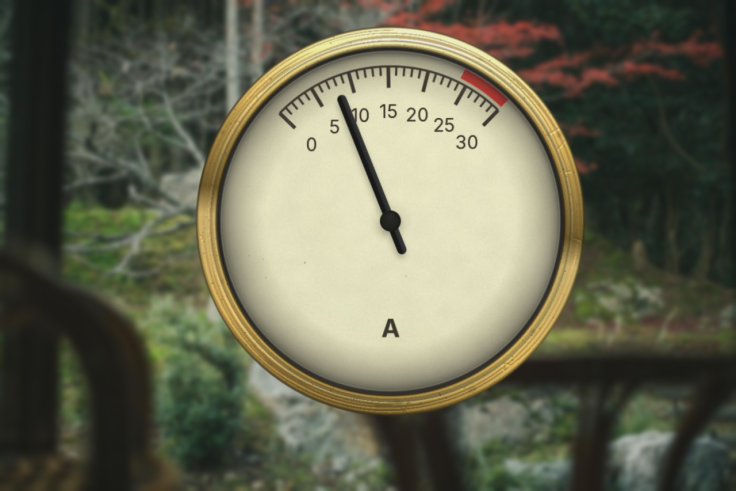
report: 8A
